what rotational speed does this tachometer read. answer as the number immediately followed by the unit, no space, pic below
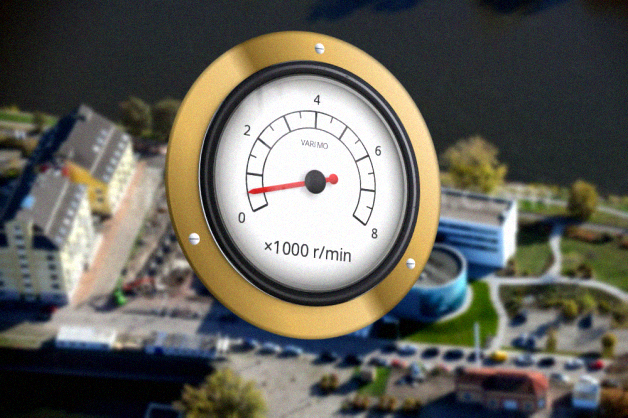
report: 500rpm
